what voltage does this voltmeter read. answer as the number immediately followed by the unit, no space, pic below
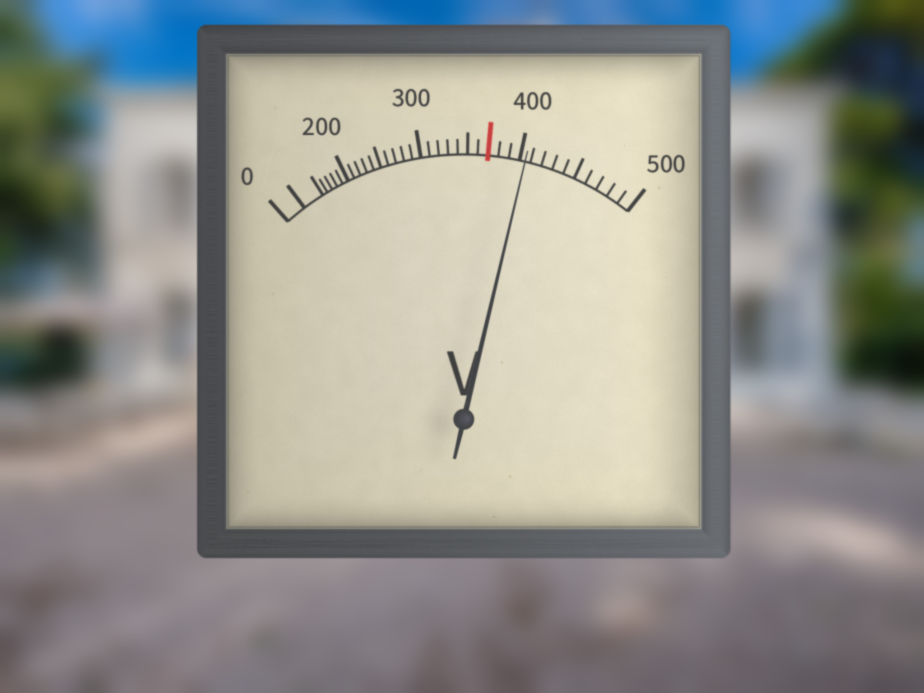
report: 405V
